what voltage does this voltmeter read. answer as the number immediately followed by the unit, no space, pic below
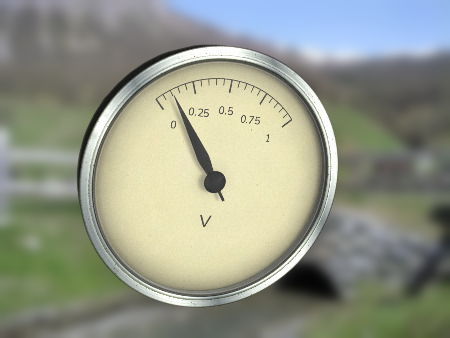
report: 0.1V
